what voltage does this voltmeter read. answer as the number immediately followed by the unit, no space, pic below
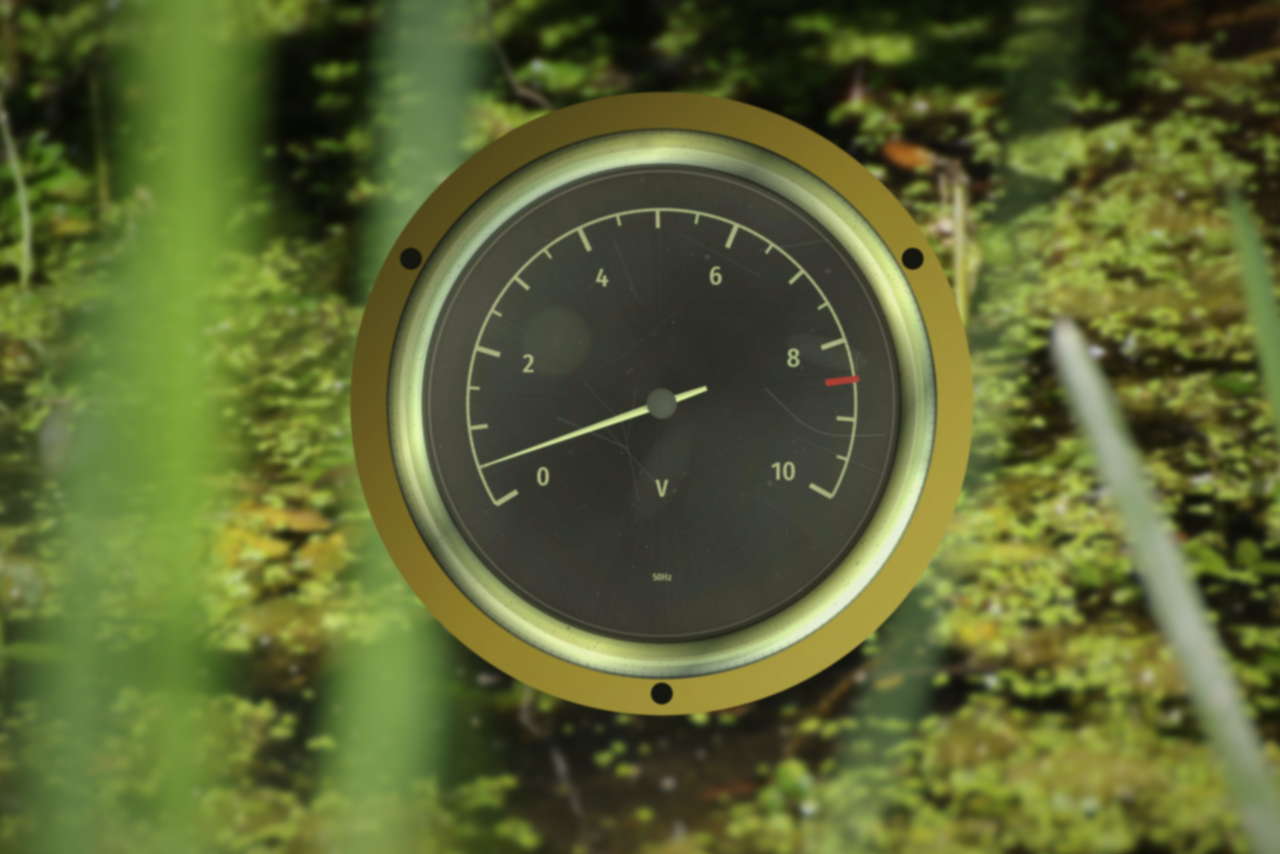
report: 0.5V
